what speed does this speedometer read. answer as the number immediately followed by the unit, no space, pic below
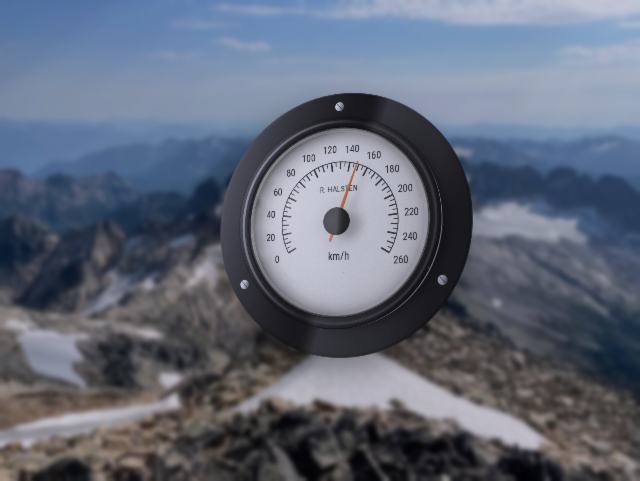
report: 150km/h
